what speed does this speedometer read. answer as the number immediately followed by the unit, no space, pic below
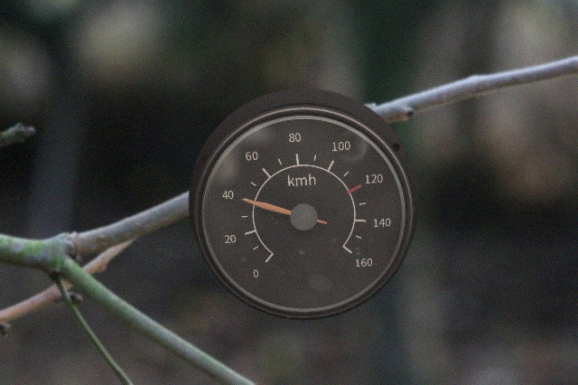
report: 40km/h
